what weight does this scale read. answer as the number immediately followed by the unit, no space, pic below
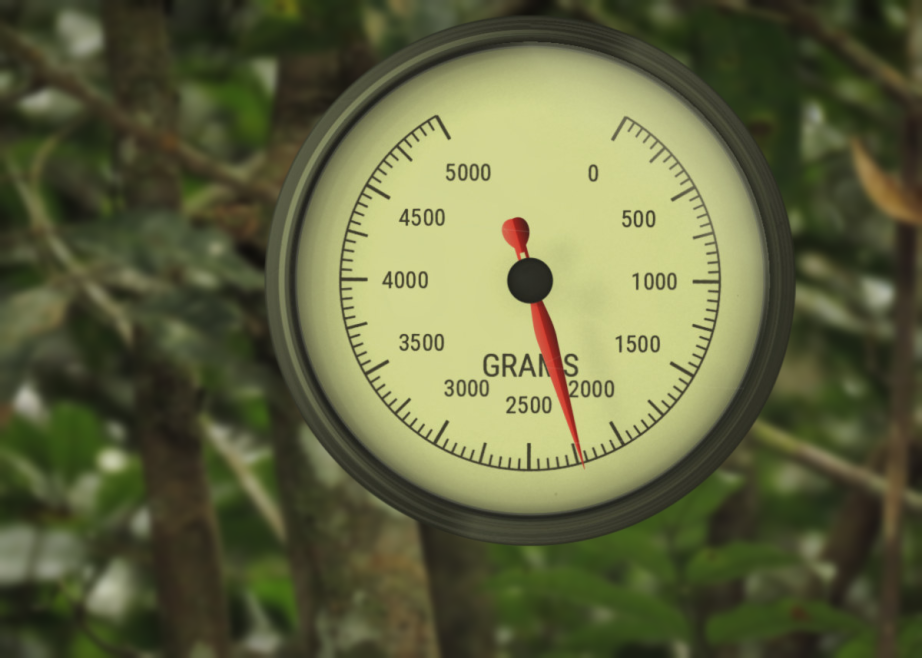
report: 2225g
